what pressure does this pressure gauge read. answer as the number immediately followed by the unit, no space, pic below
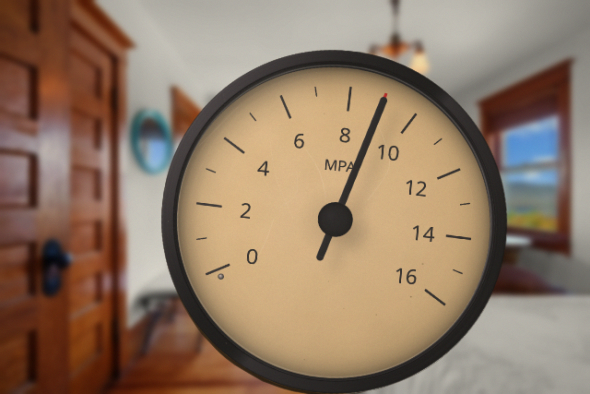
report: 9MPa
